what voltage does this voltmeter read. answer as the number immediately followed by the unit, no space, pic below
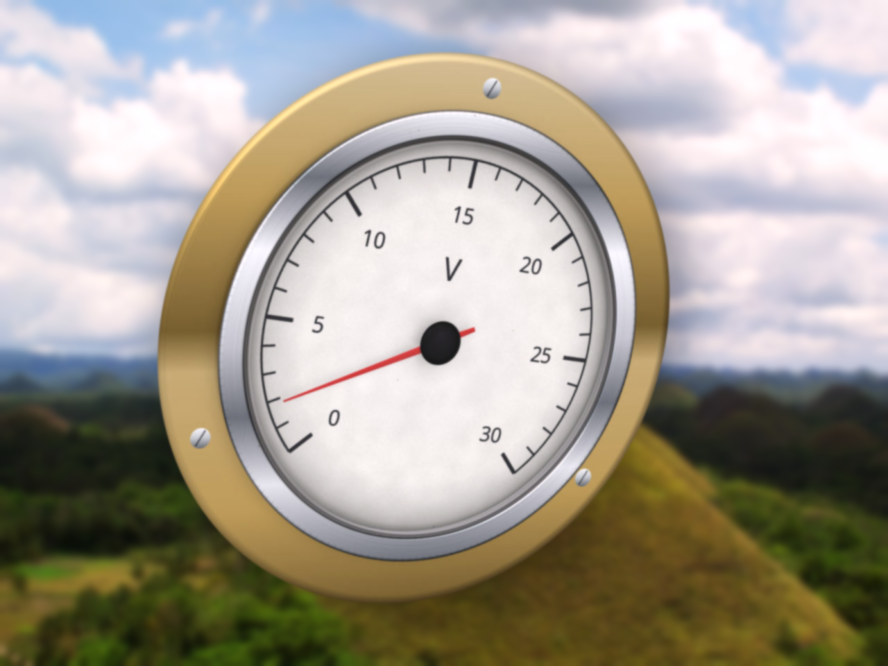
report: 2V
